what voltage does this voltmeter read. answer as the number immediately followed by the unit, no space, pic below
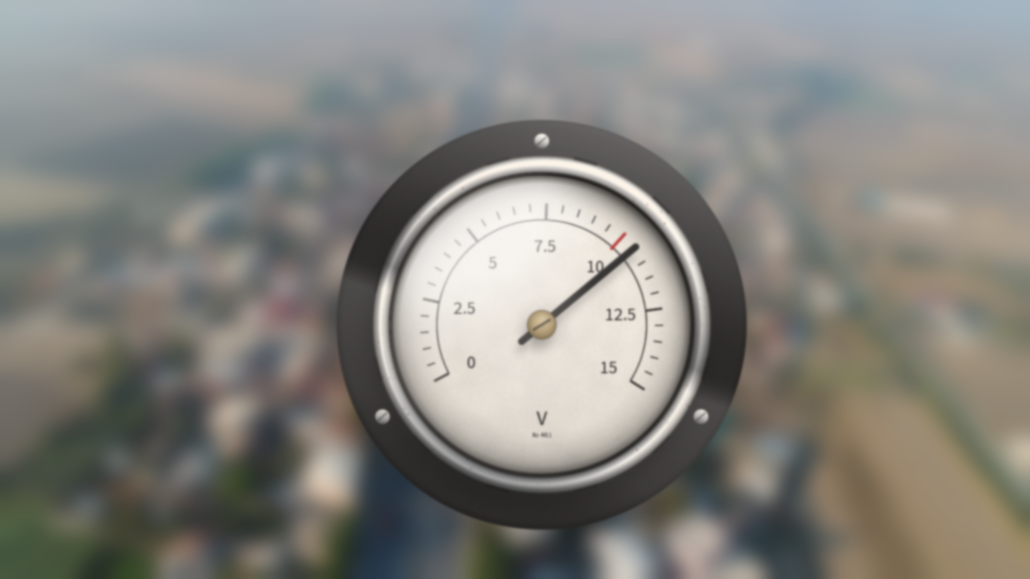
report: 10.5V
